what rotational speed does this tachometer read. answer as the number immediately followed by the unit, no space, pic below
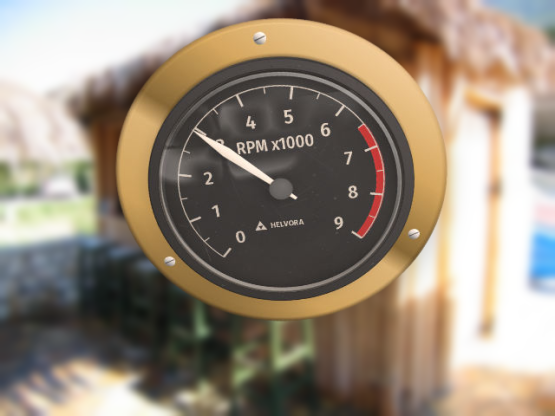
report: 3000rpm
